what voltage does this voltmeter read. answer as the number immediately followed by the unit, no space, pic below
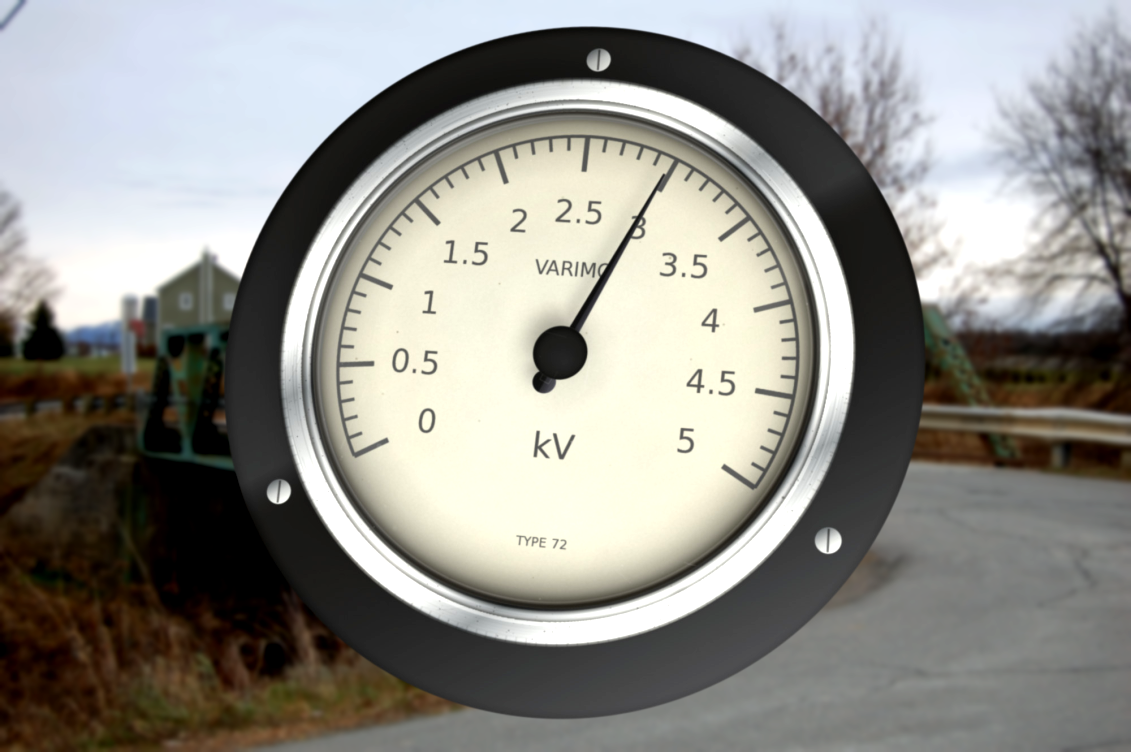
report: 3kV
